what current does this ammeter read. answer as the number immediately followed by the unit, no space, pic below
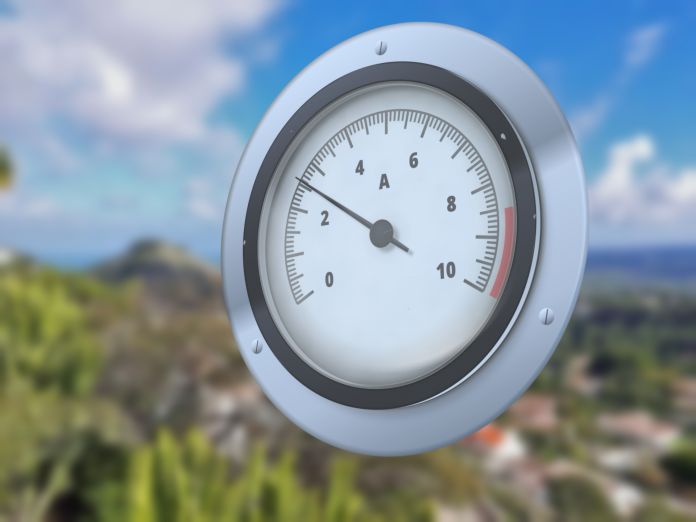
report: 2.6A
